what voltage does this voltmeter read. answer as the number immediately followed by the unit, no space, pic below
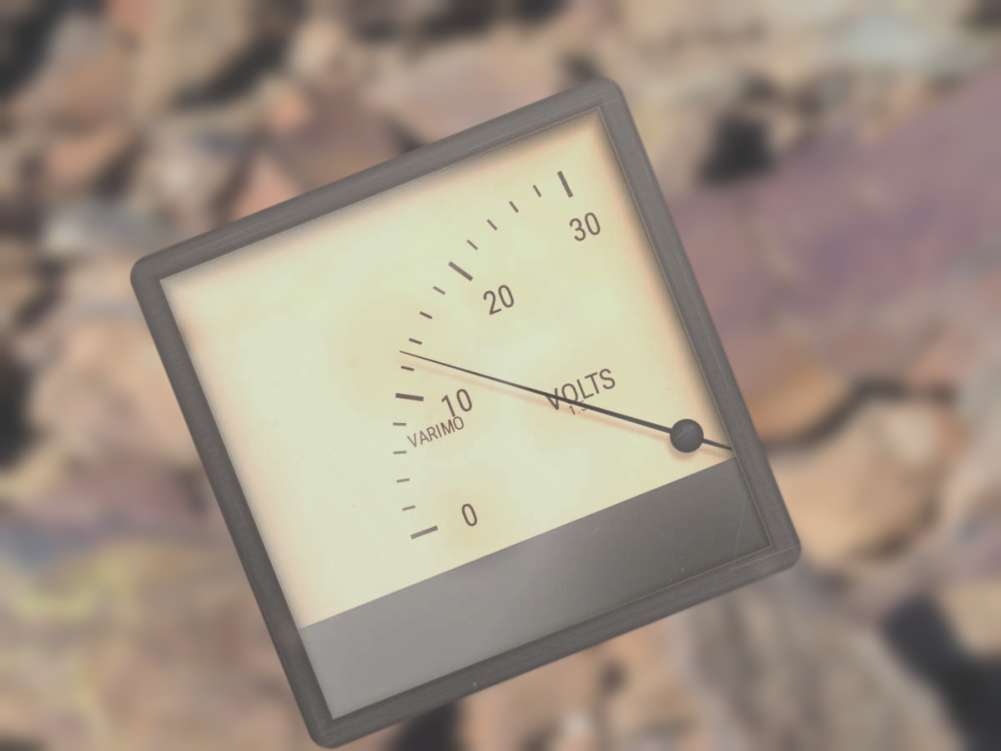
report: 13V
